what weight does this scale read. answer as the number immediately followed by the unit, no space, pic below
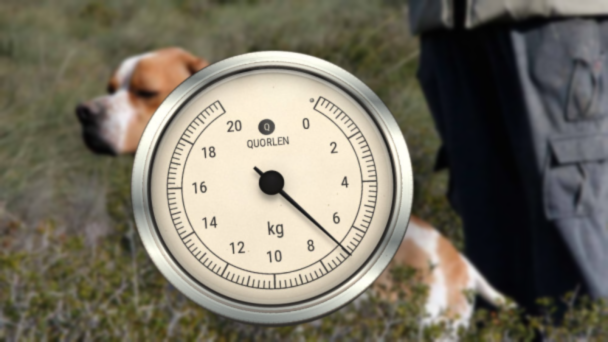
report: 7kg
